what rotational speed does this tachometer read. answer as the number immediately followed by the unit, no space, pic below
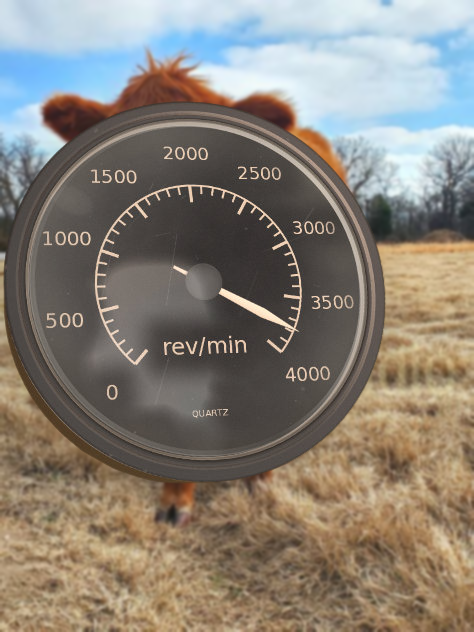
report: 3800rpm
